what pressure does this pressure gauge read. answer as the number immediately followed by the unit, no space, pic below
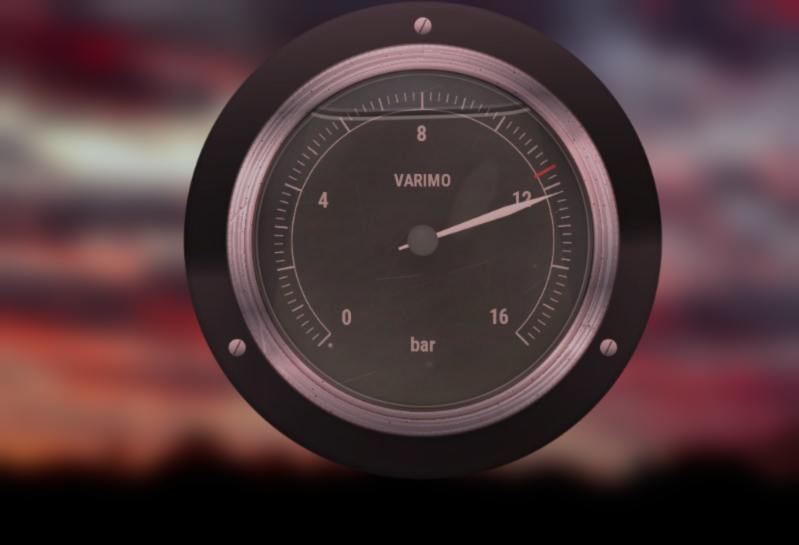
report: 12.2bar
